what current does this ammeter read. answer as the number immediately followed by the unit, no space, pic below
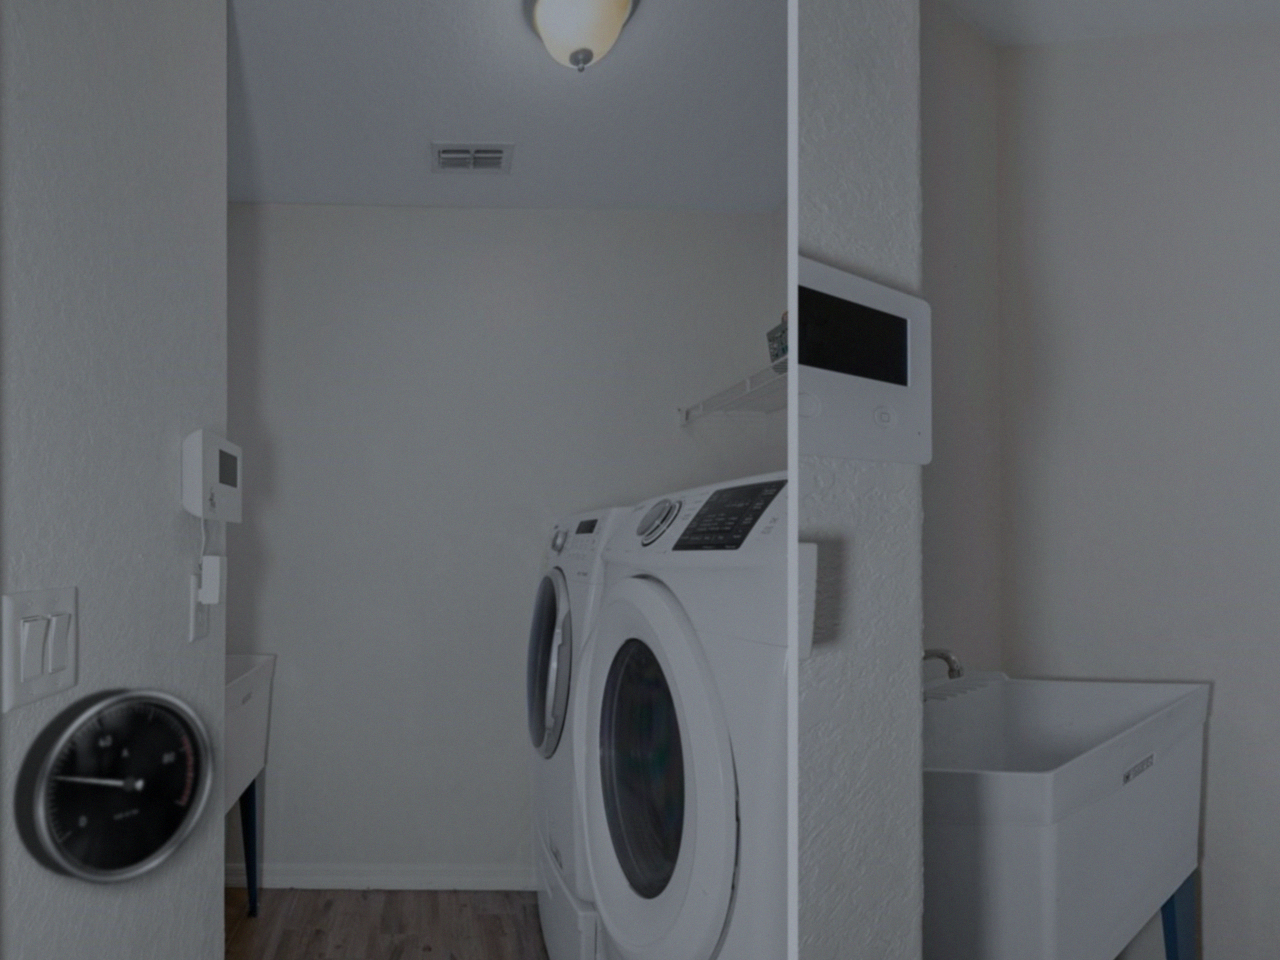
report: 20A
